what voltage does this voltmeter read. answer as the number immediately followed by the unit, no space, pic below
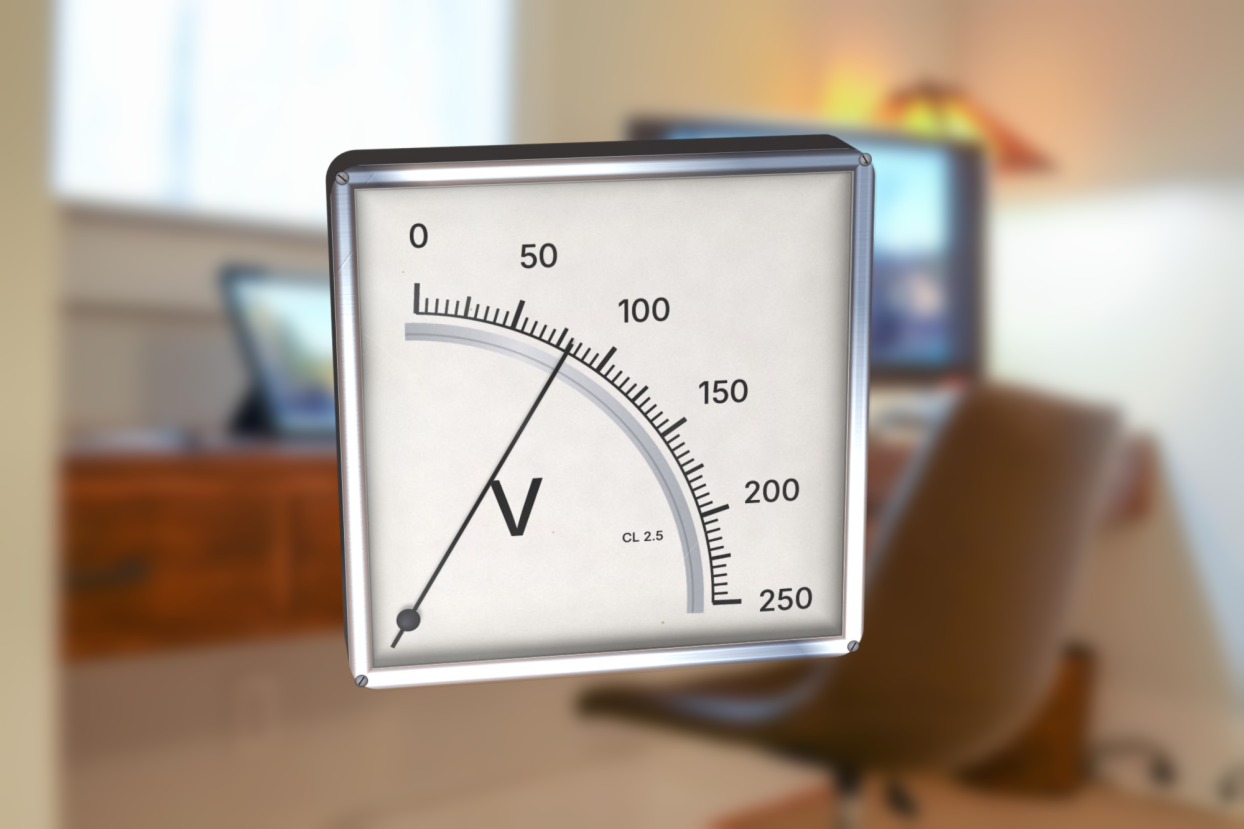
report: 80V
